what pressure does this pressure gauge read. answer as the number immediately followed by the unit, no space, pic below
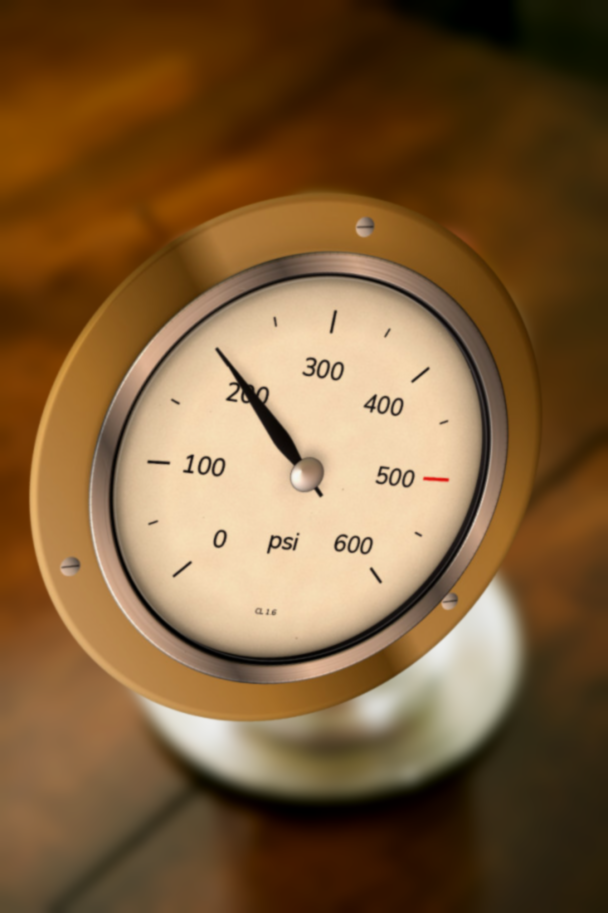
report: 200psi
